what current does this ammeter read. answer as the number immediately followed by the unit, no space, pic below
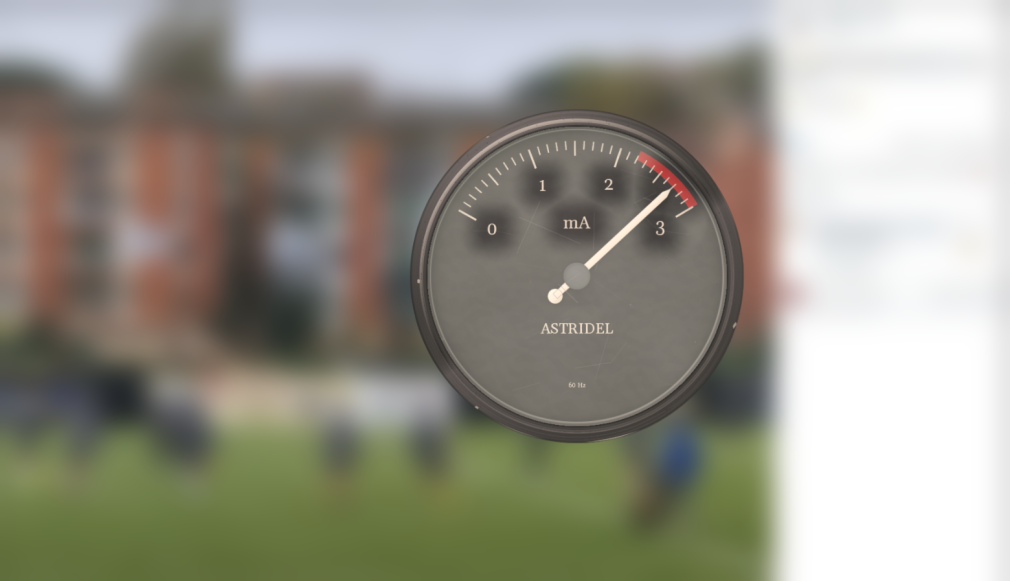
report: 2.7mA
